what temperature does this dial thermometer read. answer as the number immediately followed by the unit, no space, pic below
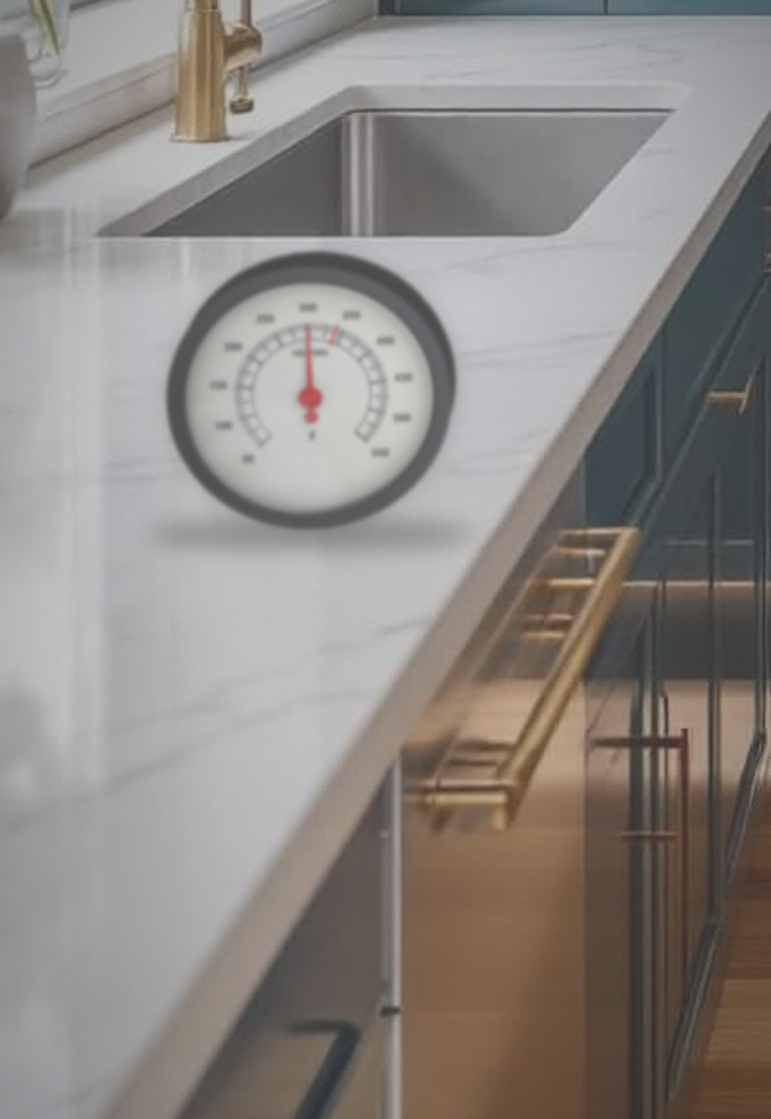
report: 300°F
